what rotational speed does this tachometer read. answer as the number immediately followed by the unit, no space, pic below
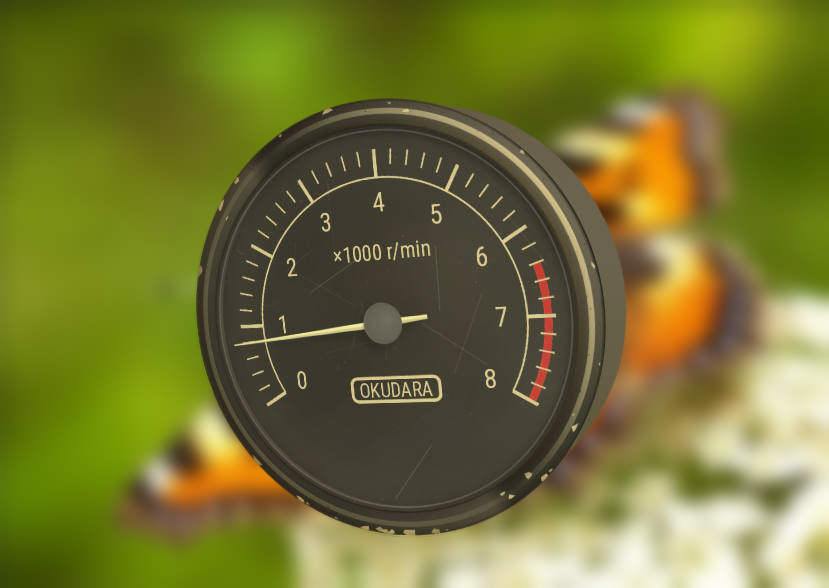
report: 800rpm
